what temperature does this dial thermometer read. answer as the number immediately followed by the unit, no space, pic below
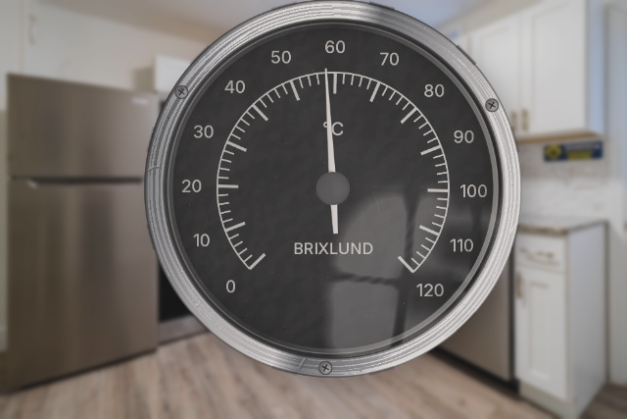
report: 58°C
